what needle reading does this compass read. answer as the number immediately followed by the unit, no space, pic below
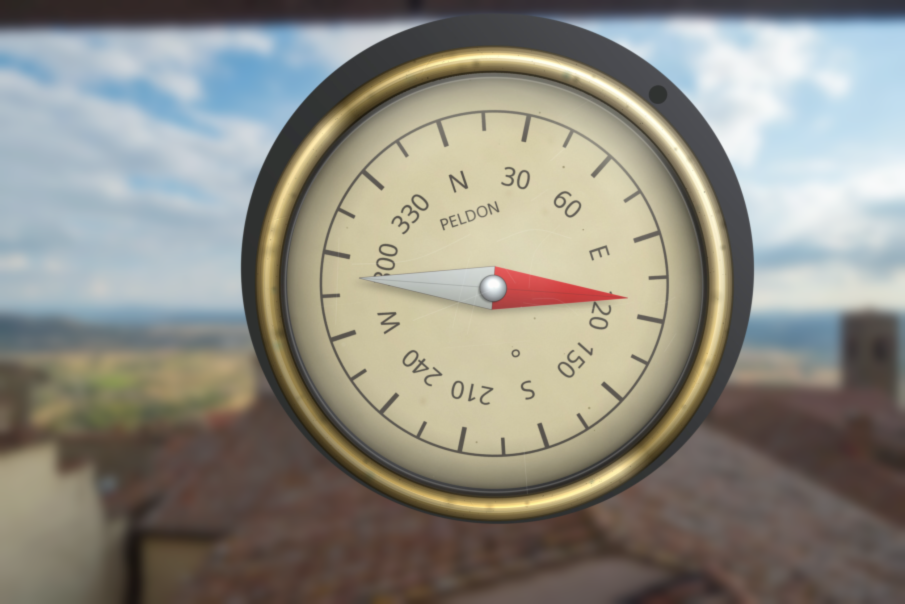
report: 112.5°
